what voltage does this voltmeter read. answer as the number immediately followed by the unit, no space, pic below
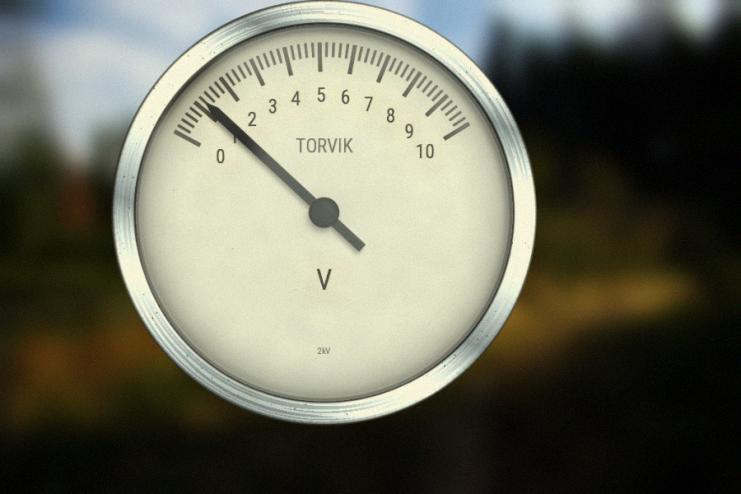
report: 1.2V
